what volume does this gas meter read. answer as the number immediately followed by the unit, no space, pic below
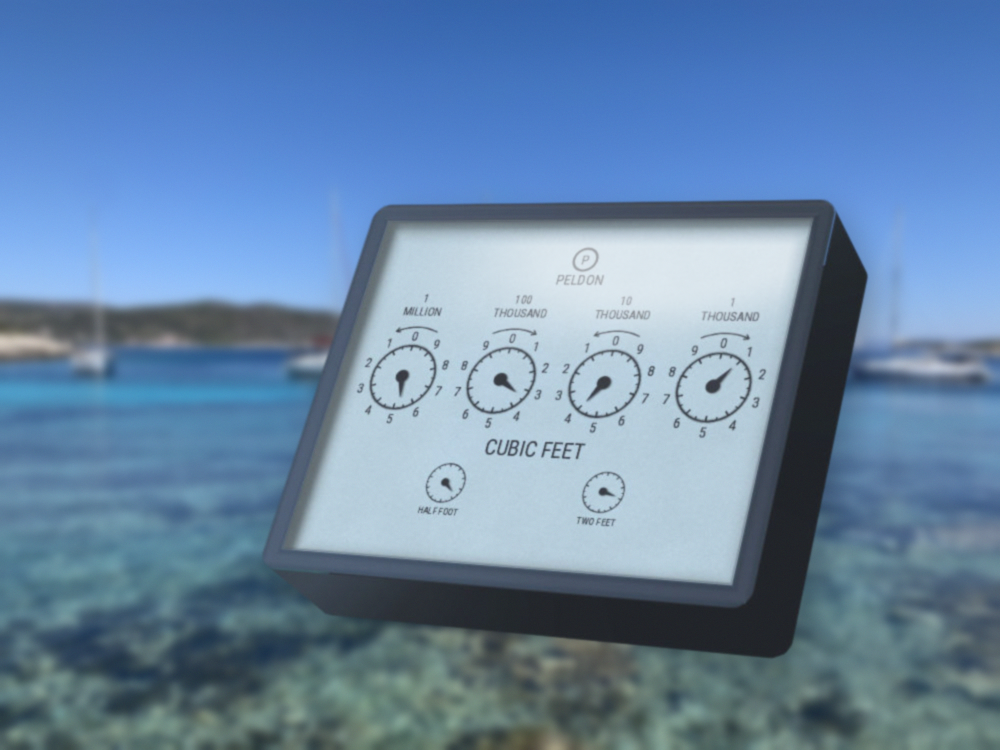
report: 534100ft³
